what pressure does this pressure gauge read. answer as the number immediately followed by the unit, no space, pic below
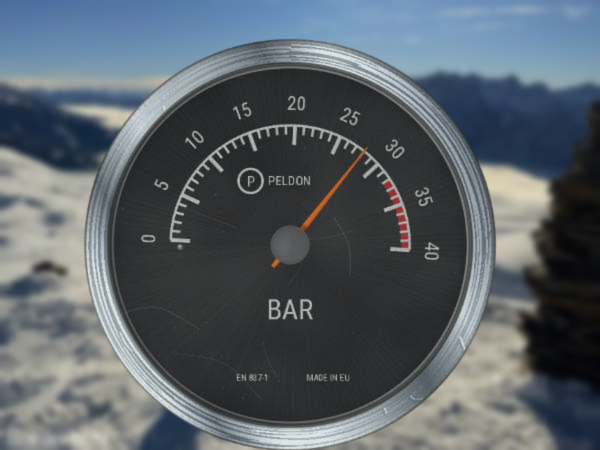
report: 28bar
